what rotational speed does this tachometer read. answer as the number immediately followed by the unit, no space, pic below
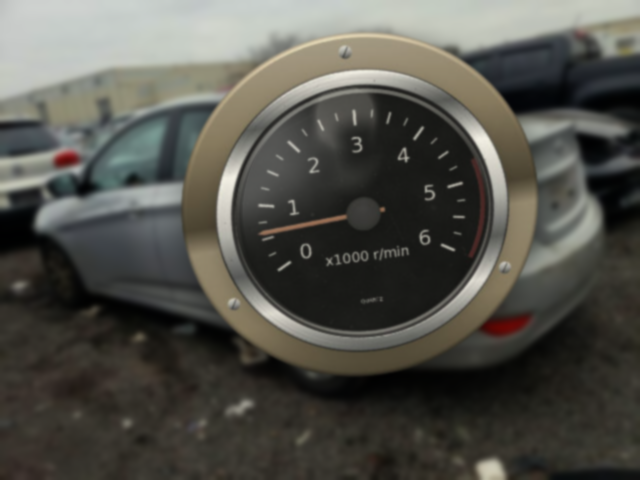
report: 625rpm
